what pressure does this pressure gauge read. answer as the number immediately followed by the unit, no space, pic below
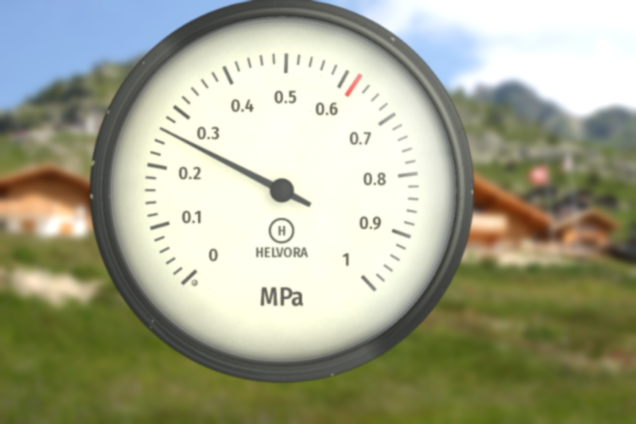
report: 0.26MPa
